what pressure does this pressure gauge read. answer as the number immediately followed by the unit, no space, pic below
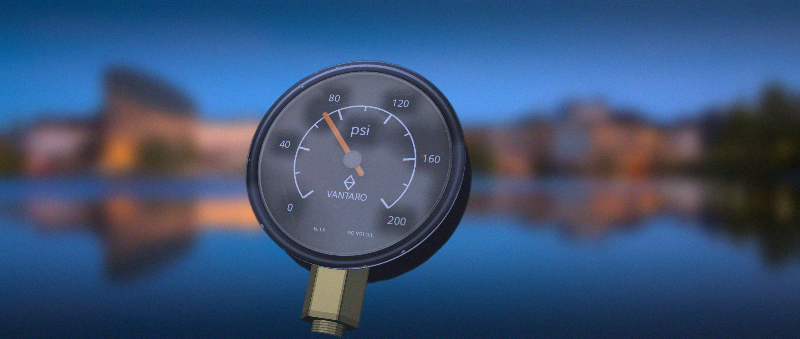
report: 70psi
